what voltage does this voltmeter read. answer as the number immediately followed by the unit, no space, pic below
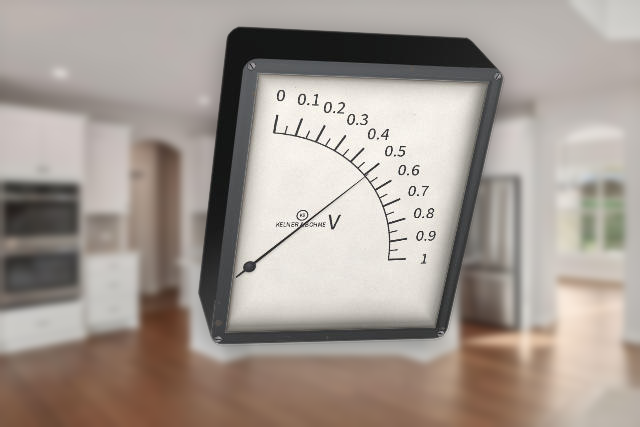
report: 0.5V
